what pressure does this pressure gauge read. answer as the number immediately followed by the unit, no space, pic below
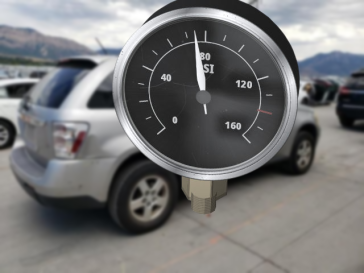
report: 75psi
